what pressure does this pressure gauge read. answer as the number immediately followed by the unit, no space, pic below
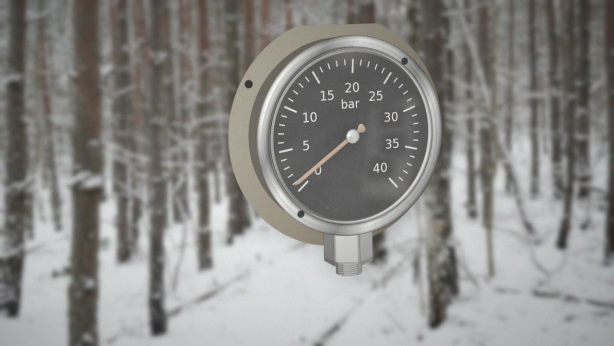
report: 1bar
